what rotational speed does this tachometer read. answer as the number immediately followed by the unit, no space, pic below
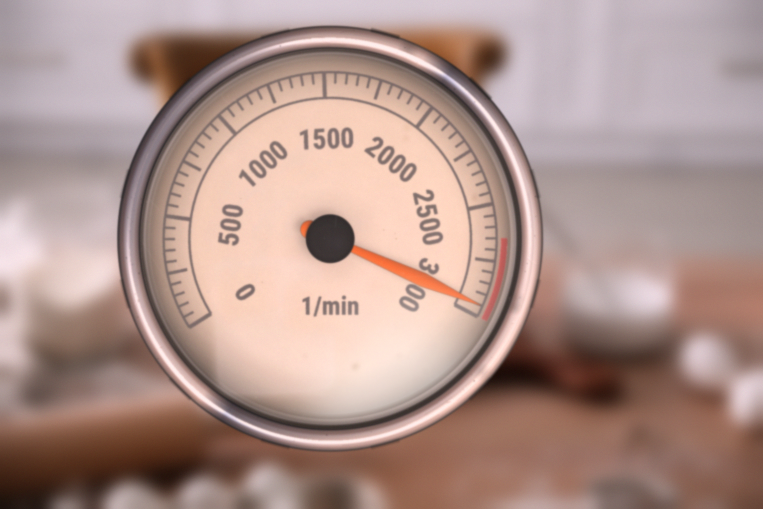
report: 2950rpm
